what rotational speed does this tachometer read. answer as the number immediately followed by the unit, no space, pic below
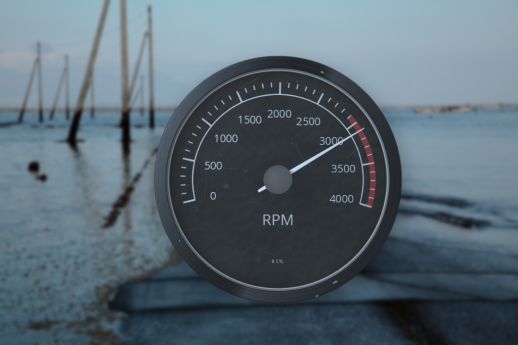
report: 3100rpm
